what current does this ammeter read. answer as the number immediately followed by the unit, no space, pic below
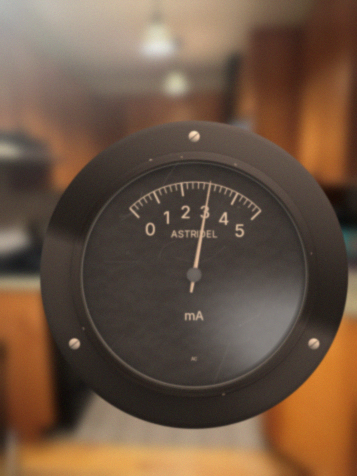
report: 3mA
